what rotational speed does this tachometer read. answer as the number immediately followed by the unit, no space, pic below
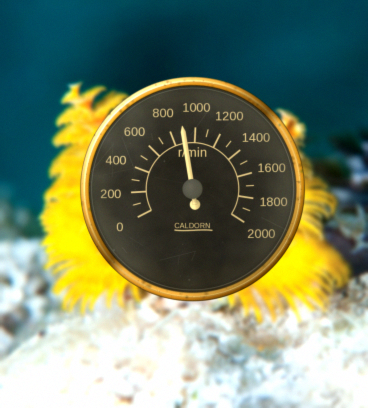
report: 900rpm
